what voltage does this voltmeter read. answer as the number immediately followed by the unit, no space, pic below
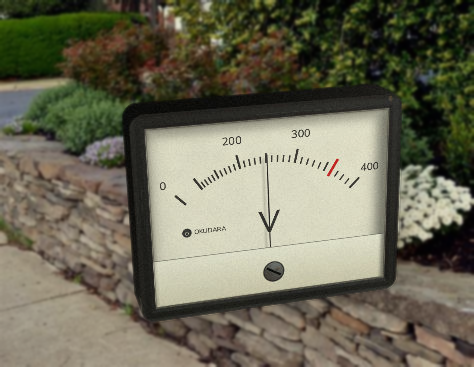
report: 250V
